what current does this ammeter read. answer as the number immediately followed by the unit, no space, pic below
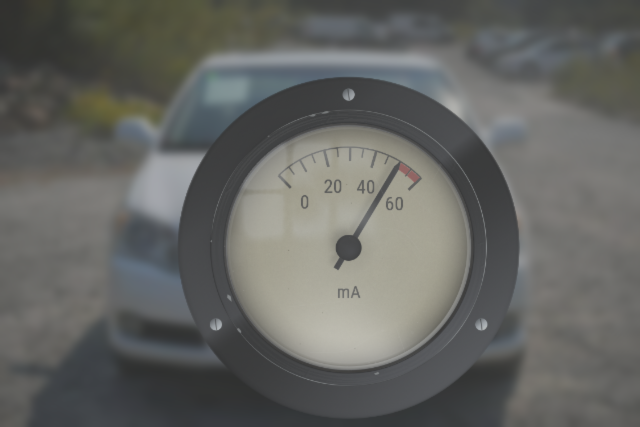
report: 50mA
